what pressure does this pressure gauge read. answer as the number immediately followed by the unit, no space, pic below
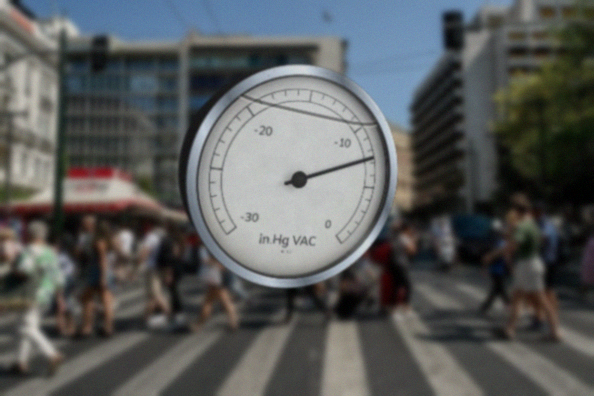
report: -7.5inHg
